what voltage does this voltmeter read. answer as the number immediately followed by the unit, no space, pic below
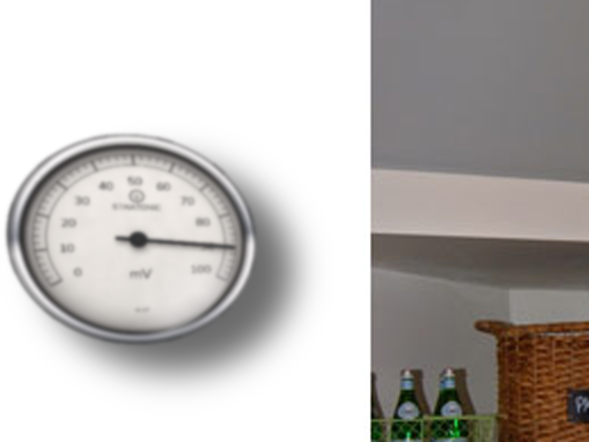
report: 90mV
